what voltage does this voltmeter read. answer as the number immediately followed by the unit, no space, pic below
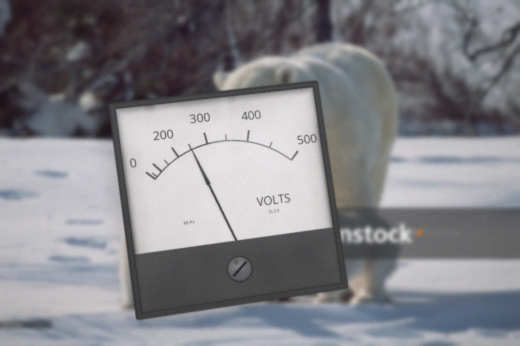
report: 250V
